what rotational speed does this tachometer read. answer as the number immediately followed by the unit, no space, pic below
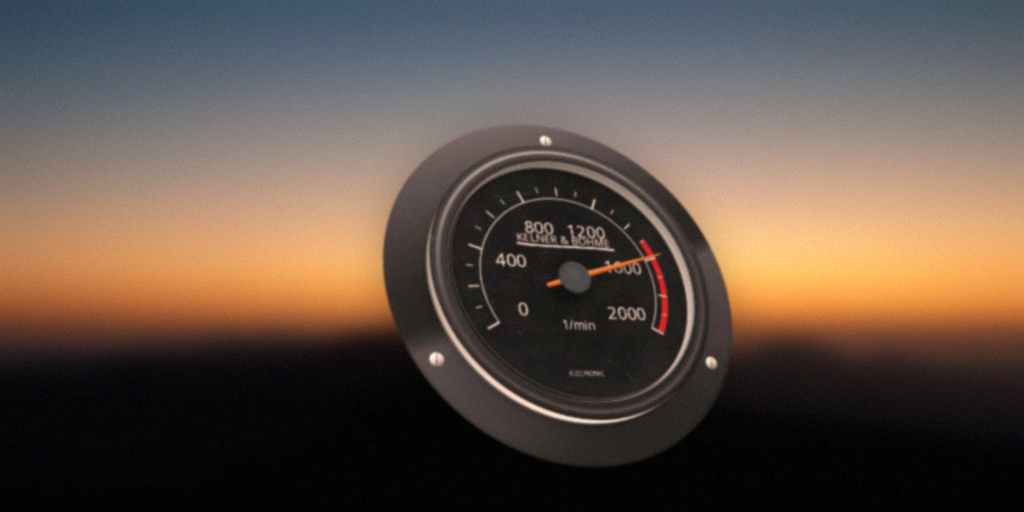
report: 1600rpm
